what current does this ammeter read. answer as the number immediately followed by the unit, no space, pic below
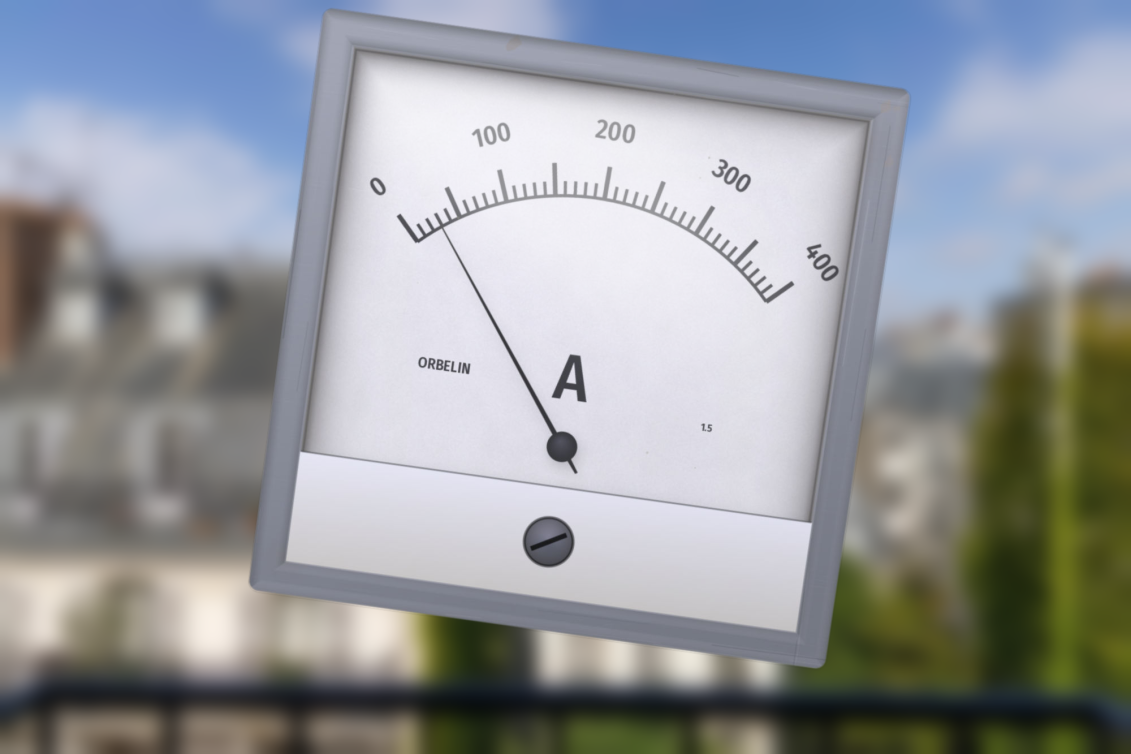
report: 30A
